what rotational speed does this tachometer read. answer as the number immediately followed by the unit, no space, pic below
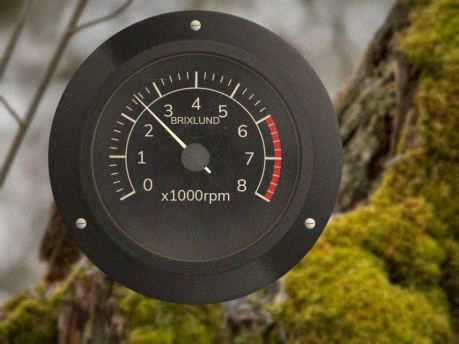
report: 2500rpm
